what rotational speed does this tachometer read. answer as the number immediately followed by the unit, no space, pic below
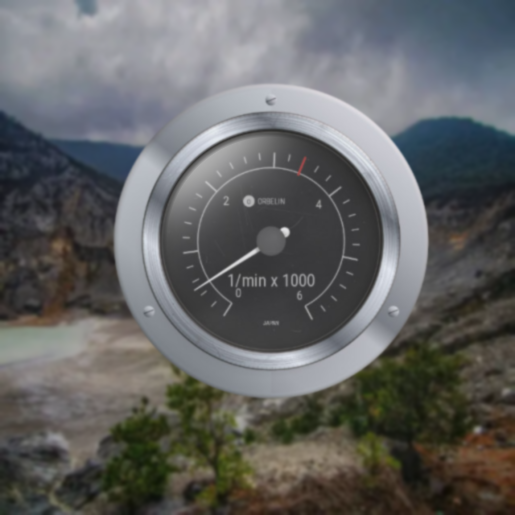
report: 500rpm
